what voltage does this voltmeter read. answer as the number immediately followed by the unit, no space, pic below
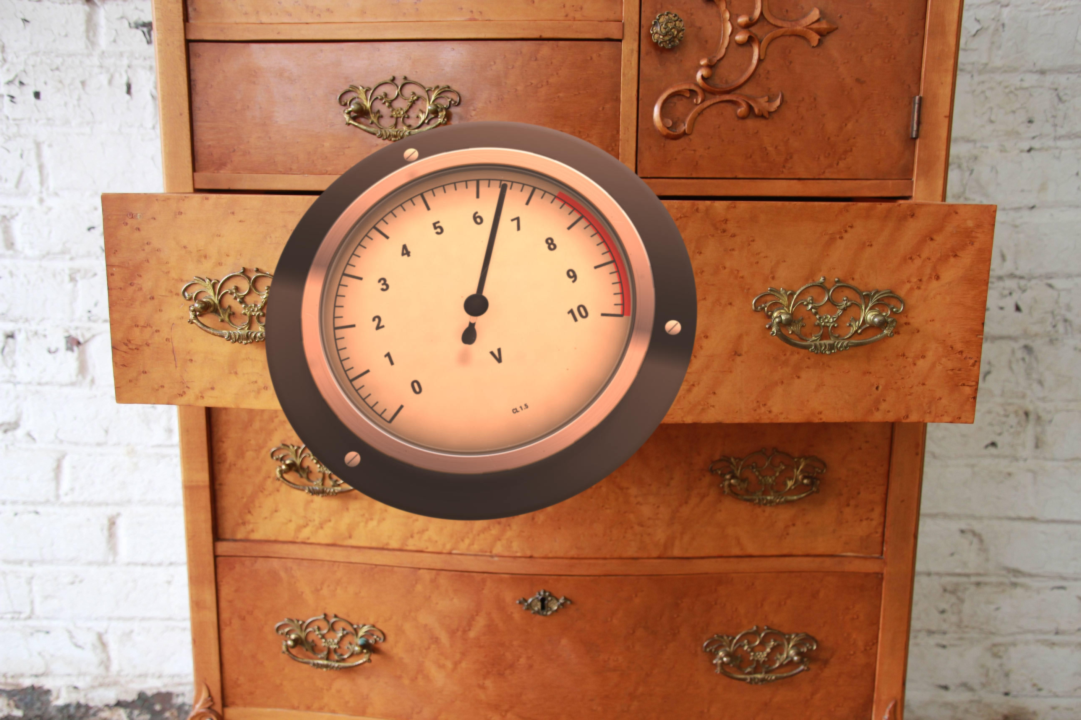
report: 6.5V
